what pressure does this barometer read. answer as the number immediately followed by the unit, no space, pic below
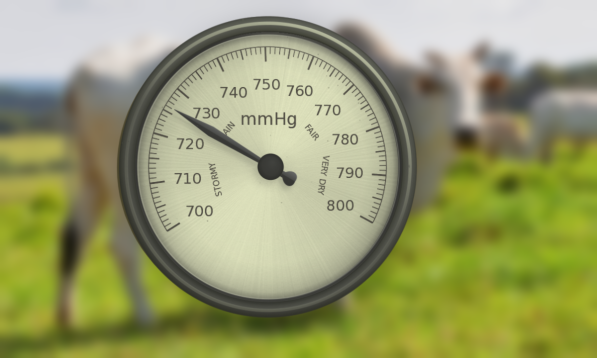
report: 726mmHg
